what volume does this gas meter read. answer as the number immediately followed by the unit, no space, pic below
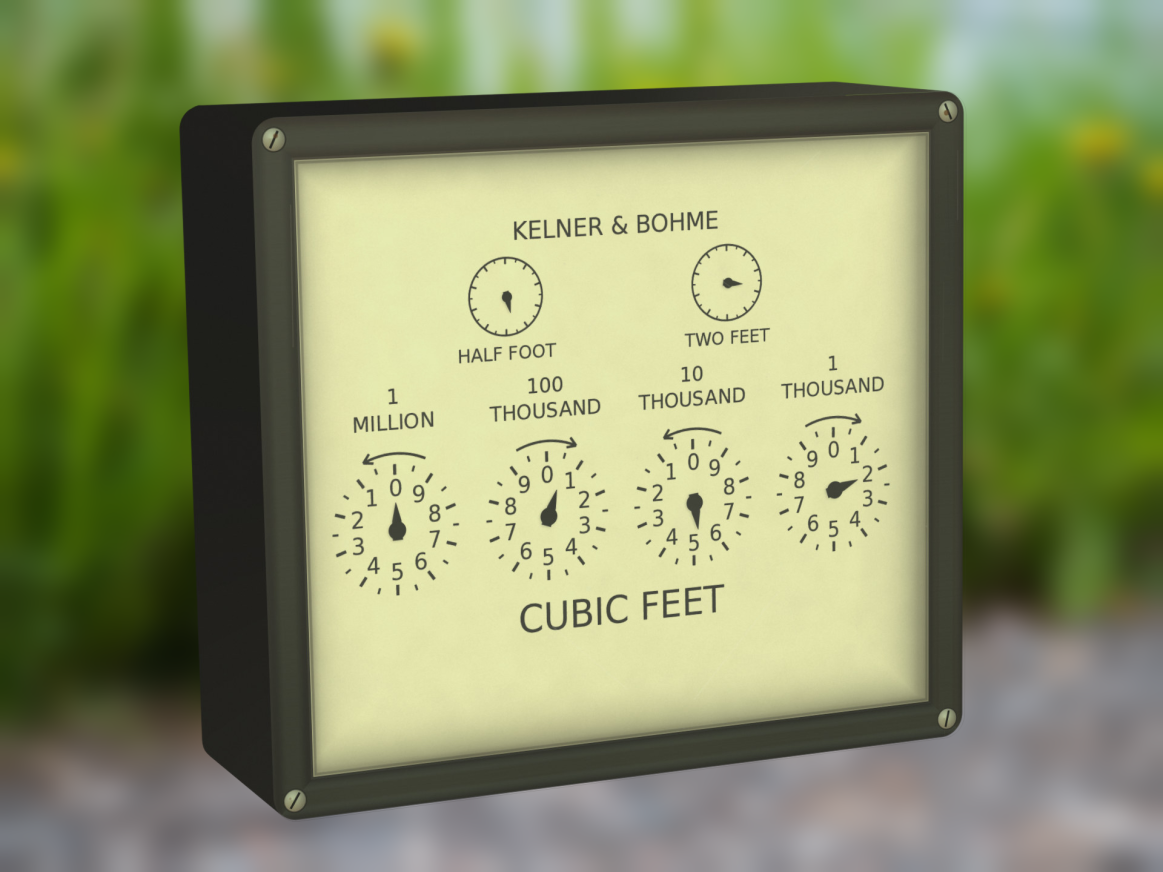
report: 5200ft³
